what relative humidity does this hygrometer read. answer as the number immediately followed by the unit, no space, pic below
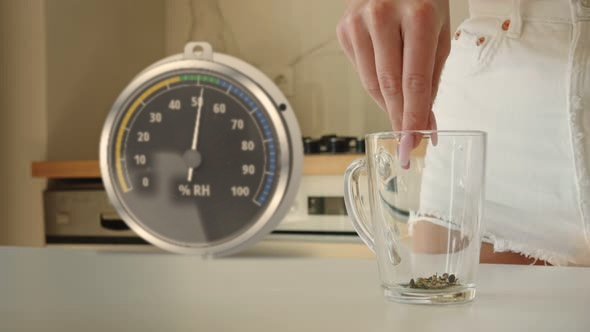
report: 52%
